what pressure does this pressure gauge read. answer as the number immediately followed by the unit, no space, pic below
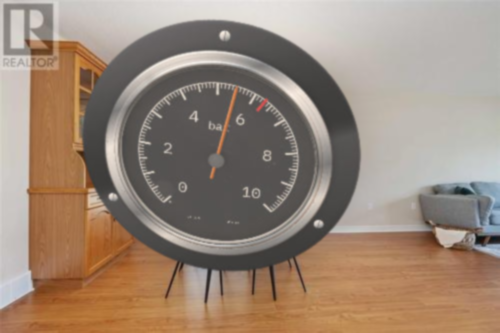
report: 5.5bar
